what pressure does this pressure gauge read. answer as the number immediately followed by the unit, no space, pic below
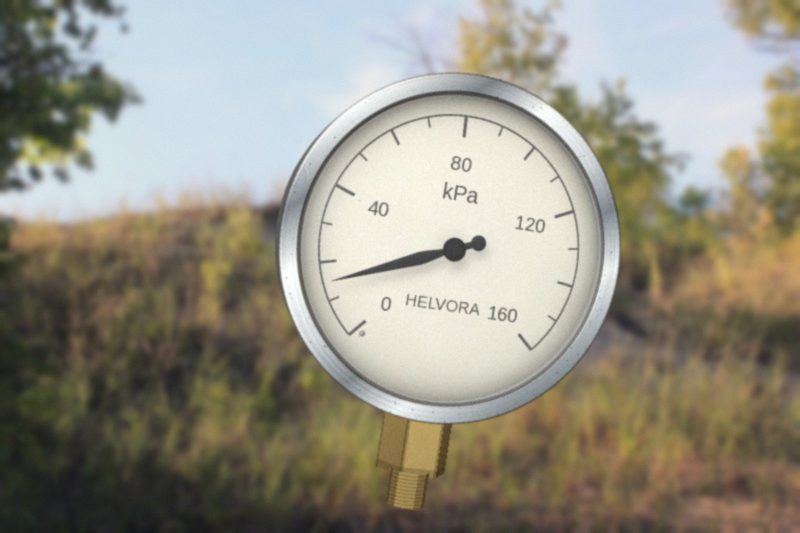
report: 15kPa
